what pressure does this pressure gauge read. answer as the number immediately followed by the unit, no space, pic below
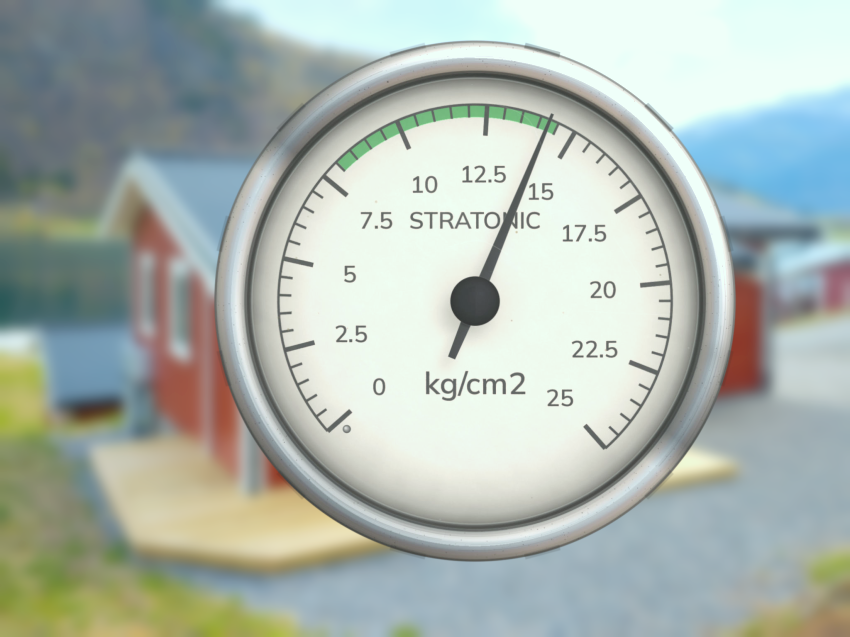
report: 14.25kg/cm²
